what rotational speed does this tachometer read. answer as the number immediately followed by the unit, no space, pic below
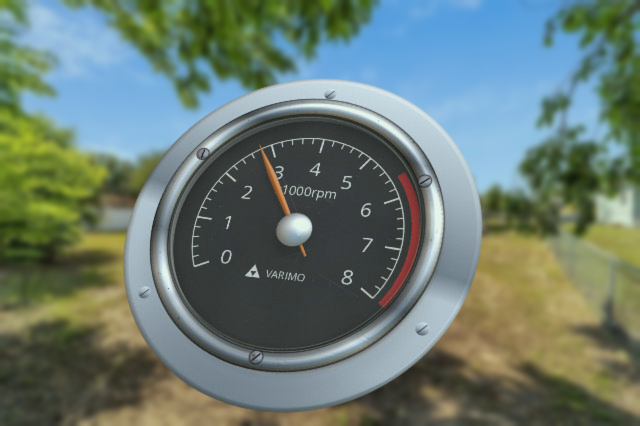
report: 2800rpm
